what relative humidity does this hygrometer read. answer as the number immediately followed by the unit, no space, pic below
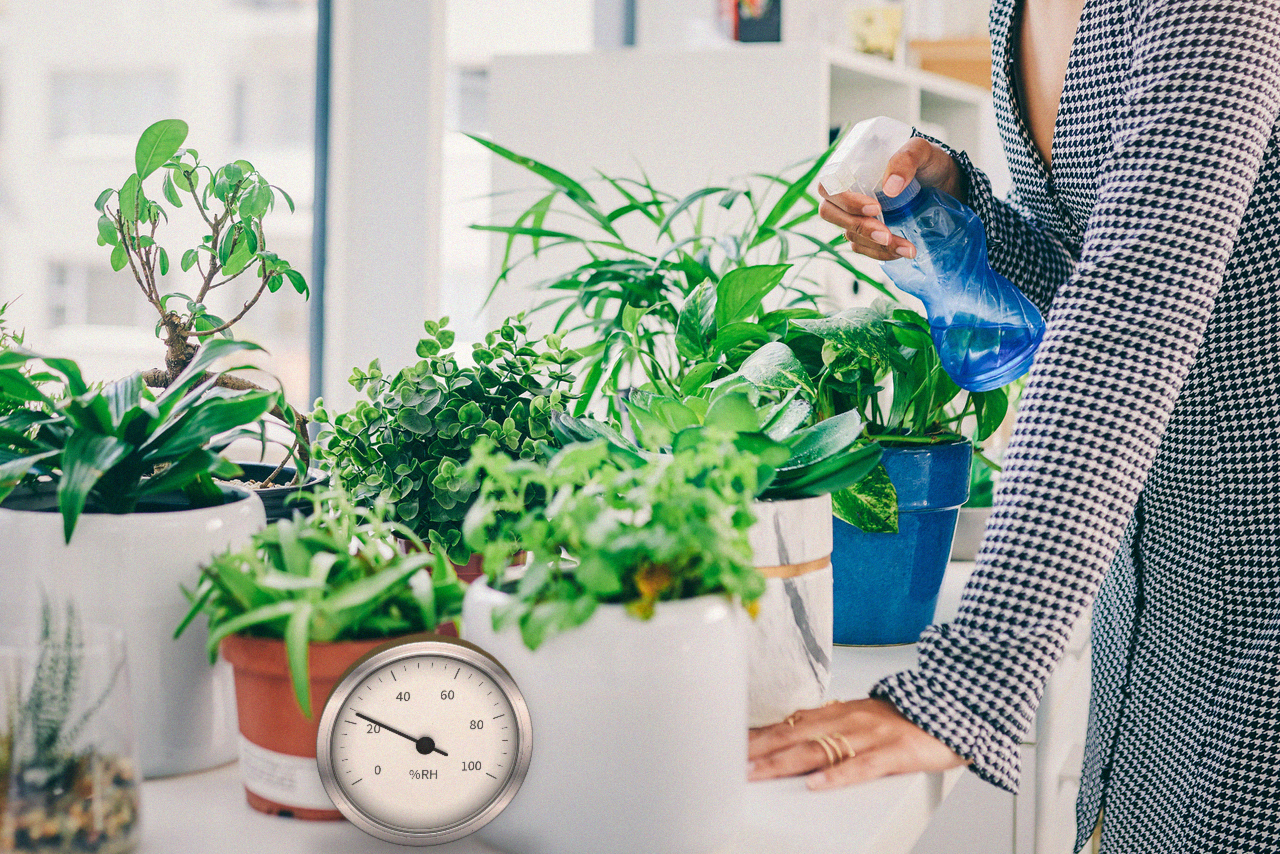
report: 24%
